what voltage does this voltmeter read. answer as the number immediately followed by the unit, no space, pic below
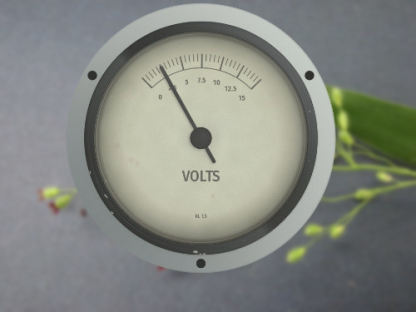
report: 2.5V
